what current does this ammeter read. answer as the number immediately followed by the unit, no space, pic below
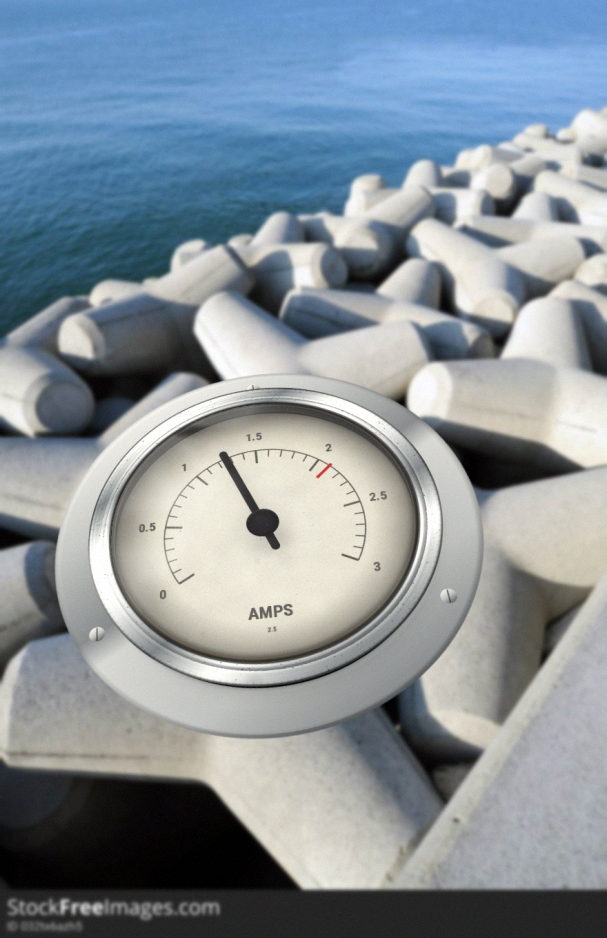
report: 1.25A
